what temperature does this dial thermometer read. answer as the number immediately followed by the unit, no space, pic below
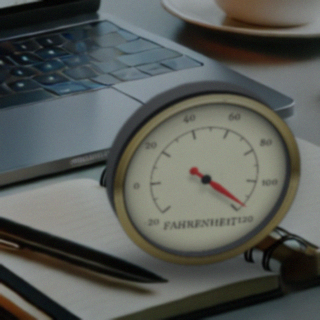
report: 115°F
